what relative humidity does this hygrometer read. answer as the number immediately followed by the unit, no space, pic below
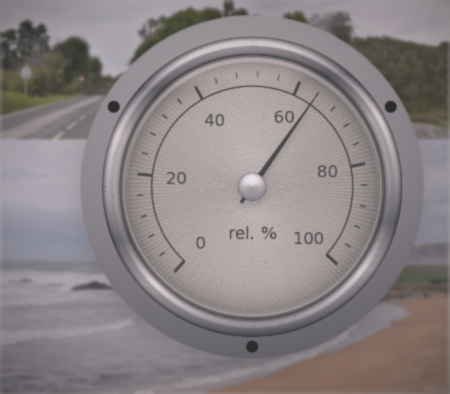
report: 64%
